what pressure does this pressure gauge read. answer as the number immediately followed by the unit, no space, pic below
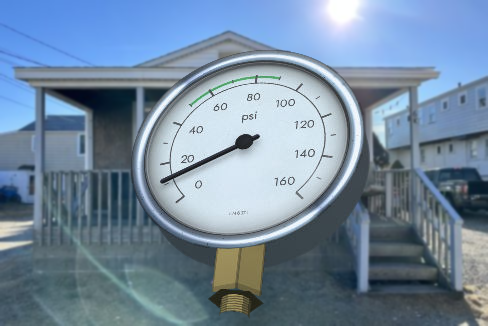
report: 10psi
